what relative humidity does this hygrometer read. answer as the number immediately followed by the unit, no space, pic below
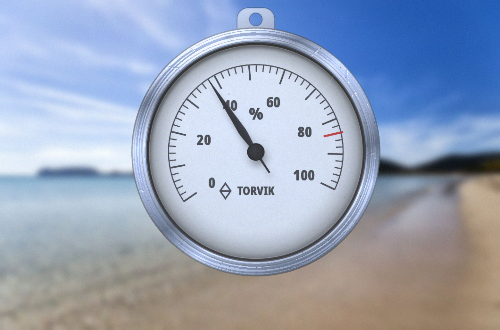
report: 38%
